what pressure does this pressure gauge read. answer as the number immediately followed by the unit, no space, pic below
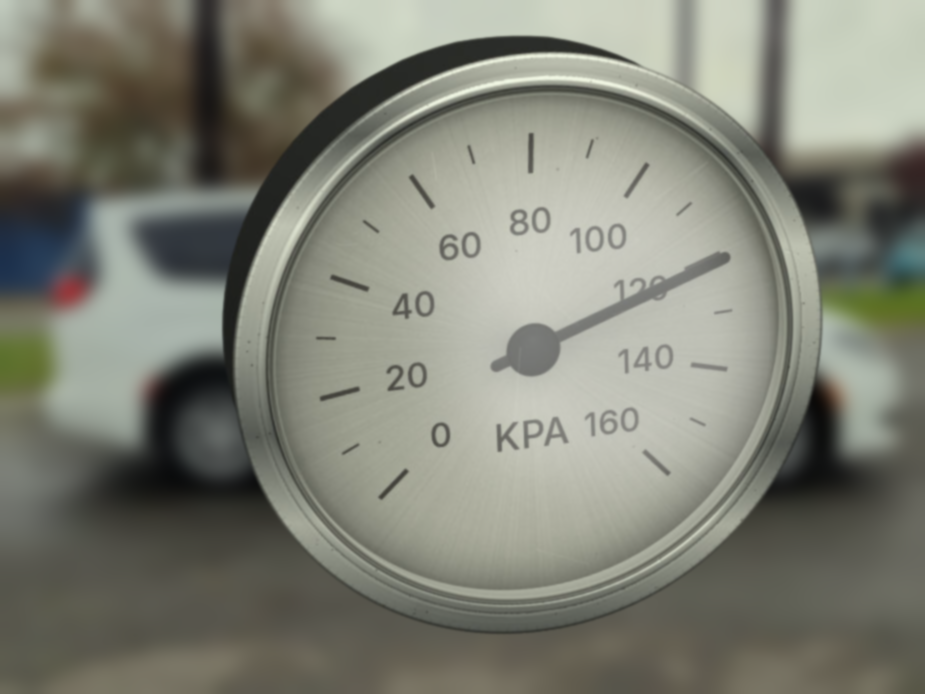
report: 120kPa
